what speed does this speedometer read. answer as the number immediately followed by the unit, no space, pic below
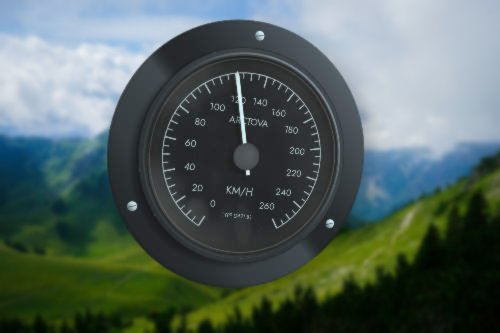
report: 120km/h
